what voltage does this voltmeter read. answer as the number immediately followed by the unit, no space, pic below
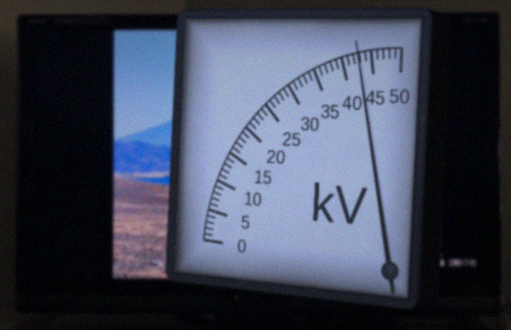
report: 43kV
